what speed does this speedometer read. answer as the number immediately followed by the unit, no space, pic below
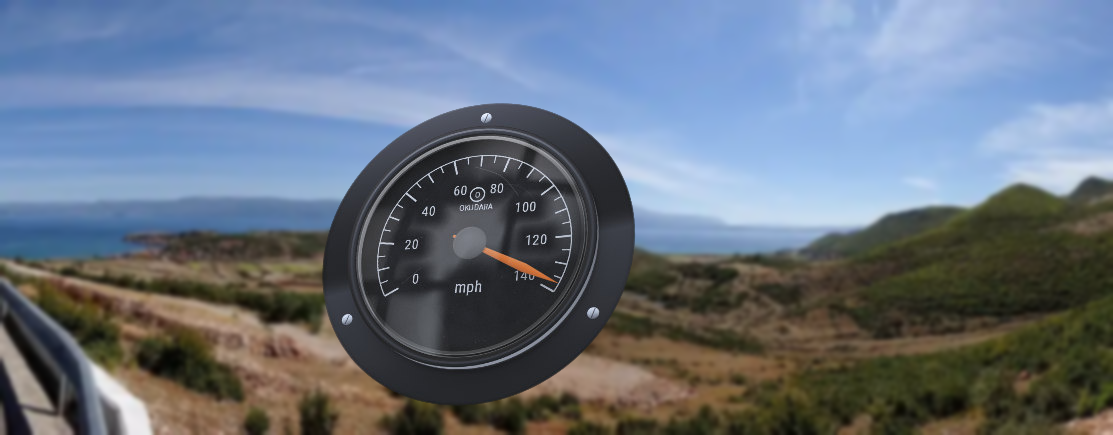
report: 137.5mph
